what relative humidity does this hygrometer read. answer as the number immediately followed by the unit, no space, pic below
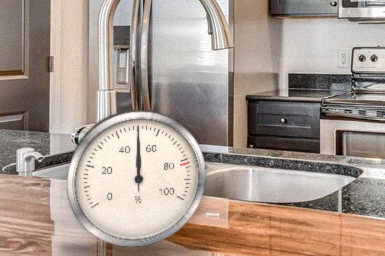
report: 50%
